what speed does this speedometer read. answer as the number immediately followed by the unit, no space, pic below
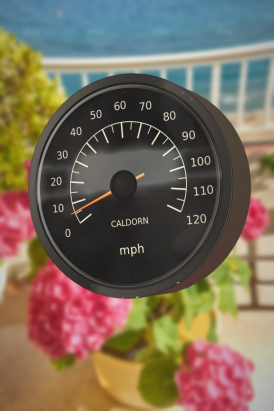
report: 5mph
